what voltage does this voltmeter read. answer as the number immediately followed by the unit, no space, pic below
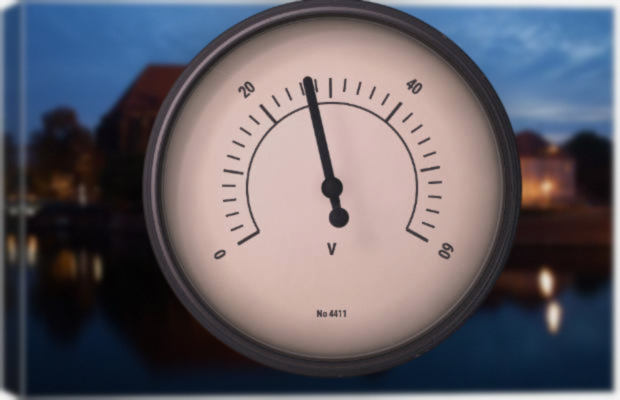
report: 27V
